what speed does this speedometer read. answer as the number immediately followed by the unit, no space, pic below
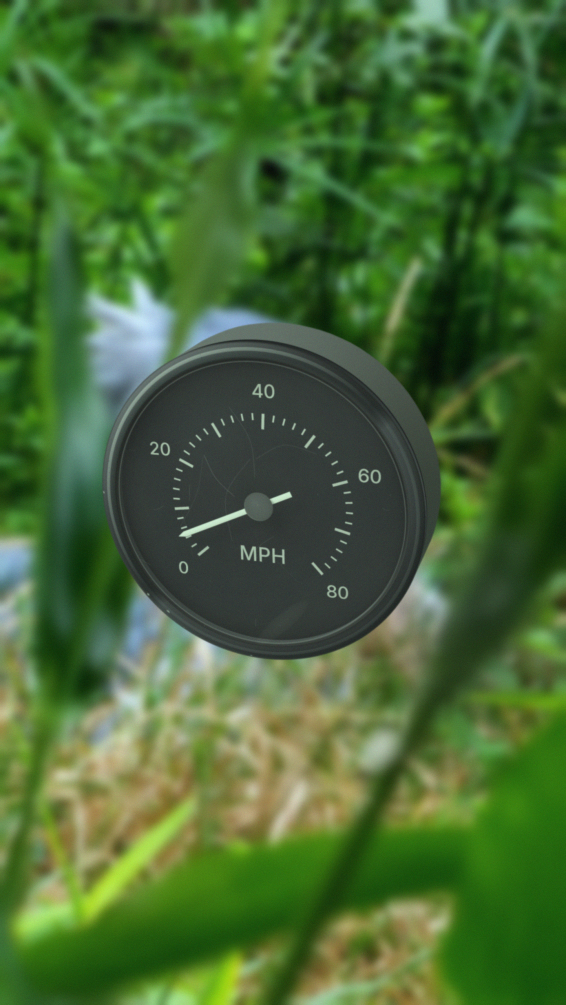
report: 5mph
